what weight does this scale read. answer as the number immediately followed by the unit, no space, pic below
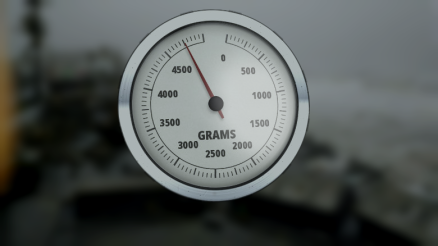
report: 4750g
